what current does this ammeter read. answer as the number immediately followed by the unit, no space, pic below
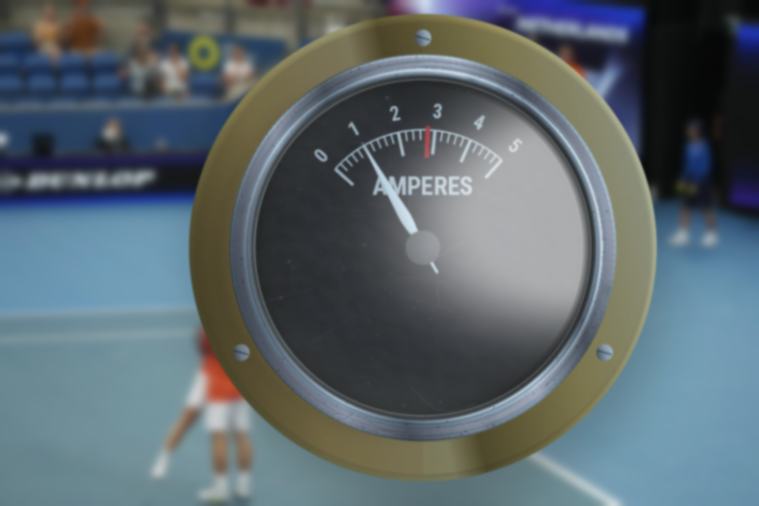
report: 1A
